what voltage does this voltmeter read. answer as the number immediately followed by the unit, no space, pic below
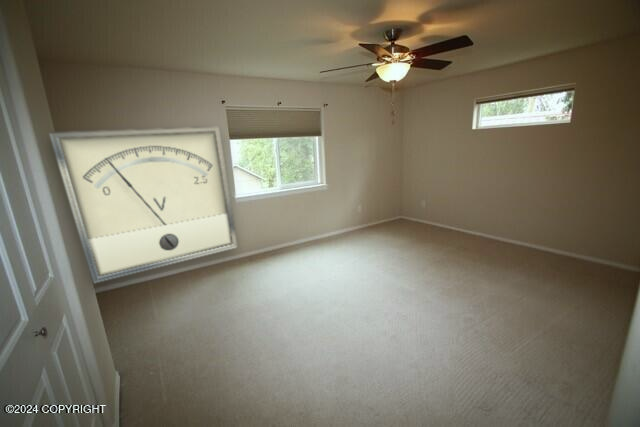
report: 0.5V
